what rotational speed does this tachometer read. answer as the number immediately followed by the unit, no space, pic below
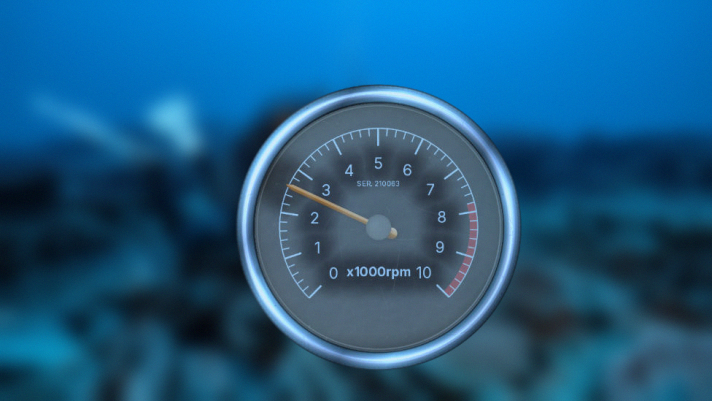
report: 2600rpm
